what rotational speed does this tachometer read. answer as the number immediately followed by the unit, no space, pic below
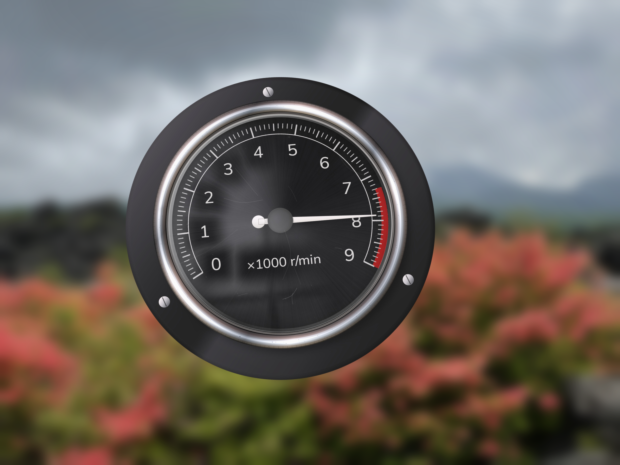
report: 7900rpm
